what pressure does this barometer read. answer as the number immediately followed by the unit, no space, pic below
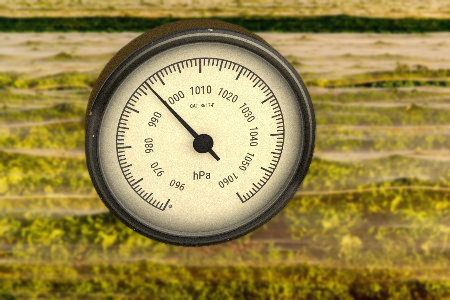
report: 997hPa
